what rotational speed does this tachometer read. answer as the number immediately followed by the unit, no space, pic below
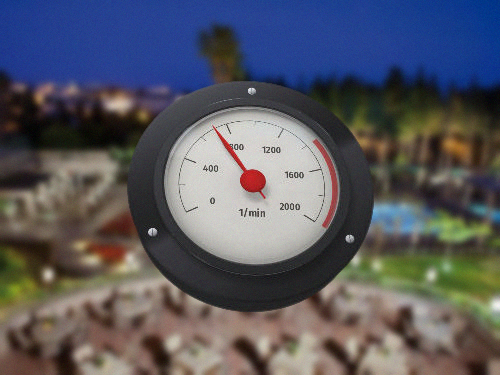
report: 700rpm
